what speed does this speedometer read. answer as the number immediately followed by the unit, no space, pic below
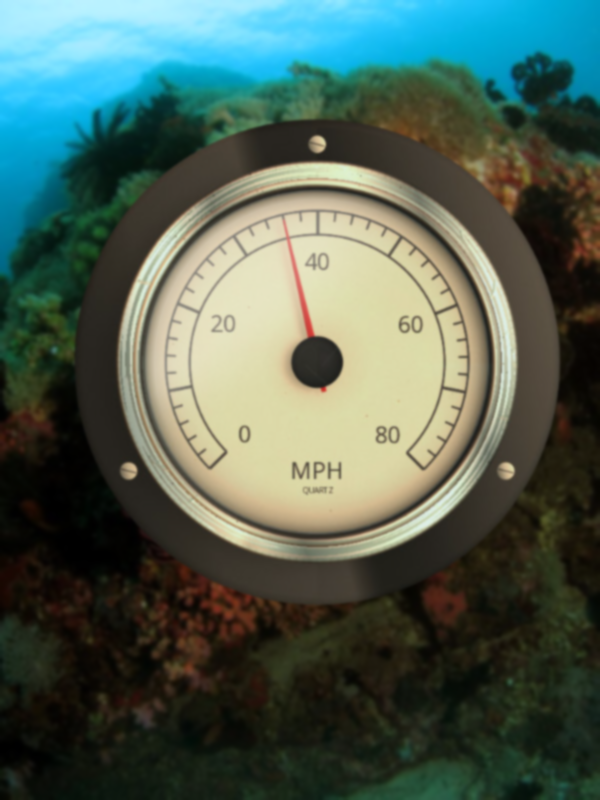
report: 36mph
